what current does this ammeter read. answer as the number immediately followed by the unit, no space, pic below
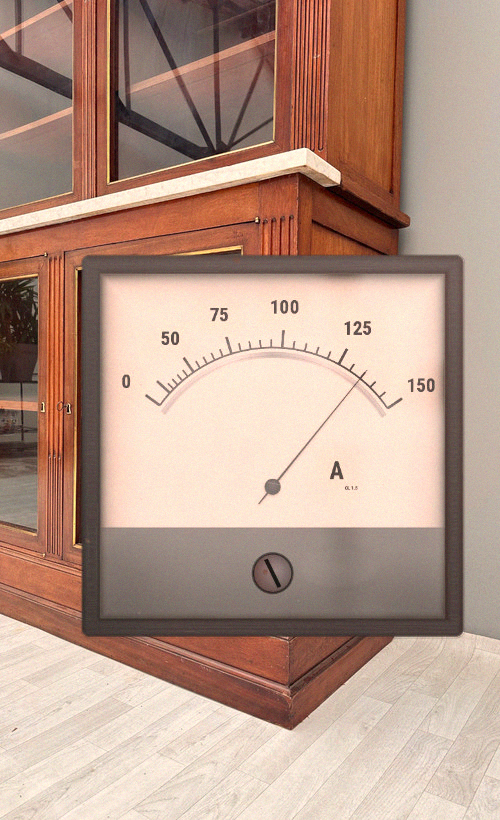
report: 135A
